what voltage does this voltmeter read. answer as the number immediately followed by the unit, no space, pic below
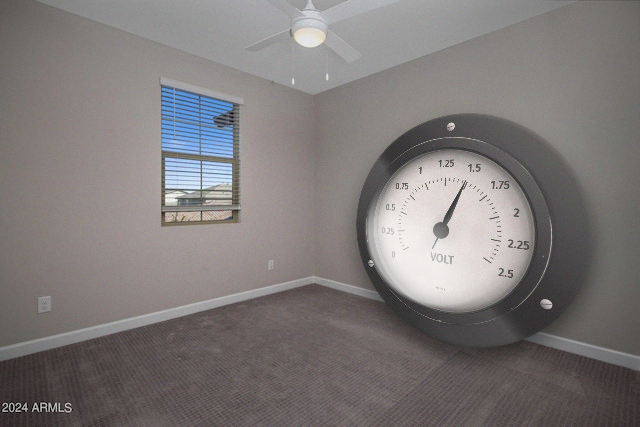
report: 1.5V
